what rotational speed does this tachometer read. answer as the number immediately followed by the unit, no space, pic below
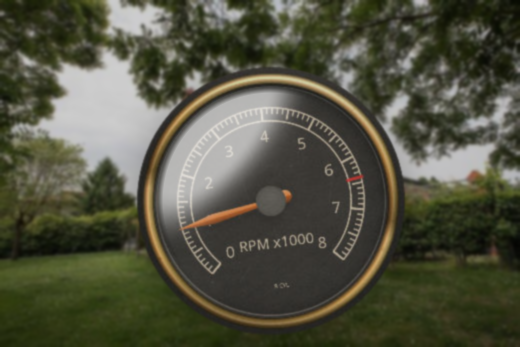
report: 1000rpm
